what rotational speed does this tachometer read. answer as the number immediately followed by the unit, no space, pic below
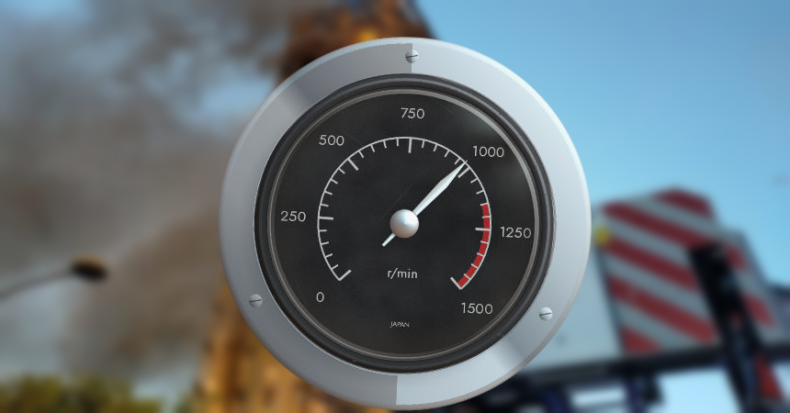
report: 975rpm
